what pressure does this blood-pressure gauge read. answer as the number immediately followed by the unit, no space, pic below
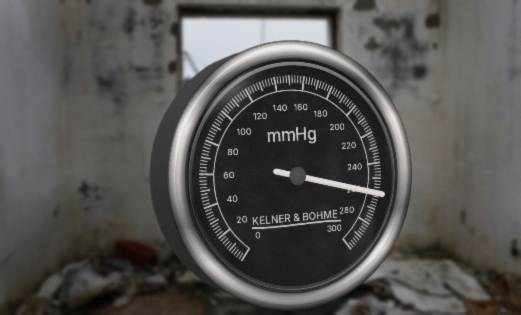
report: 260mmHg
